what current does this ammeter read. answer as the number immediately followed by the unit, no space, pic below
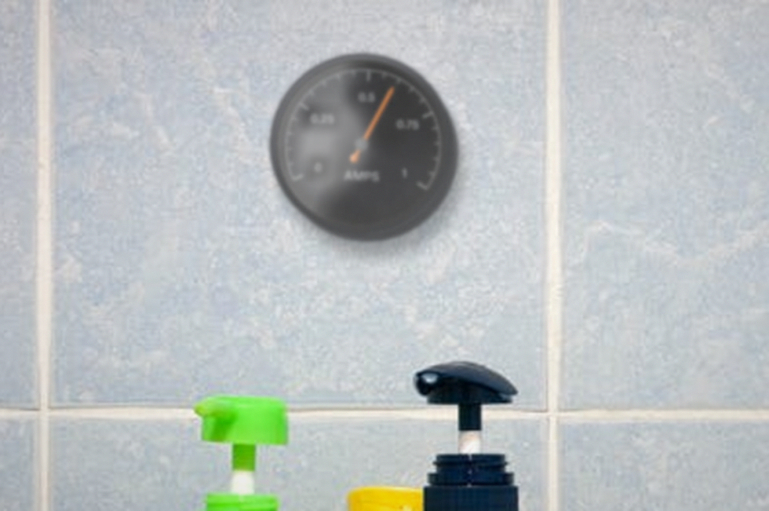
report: 0.6A
